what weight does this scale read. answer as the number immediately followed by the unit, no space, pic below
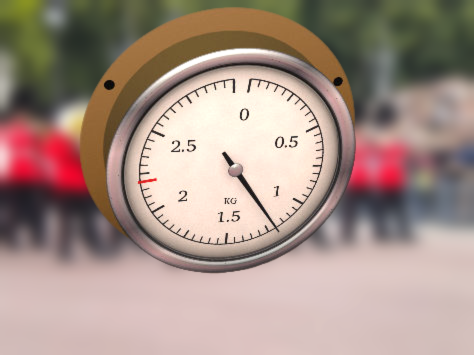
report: 1.2kg
